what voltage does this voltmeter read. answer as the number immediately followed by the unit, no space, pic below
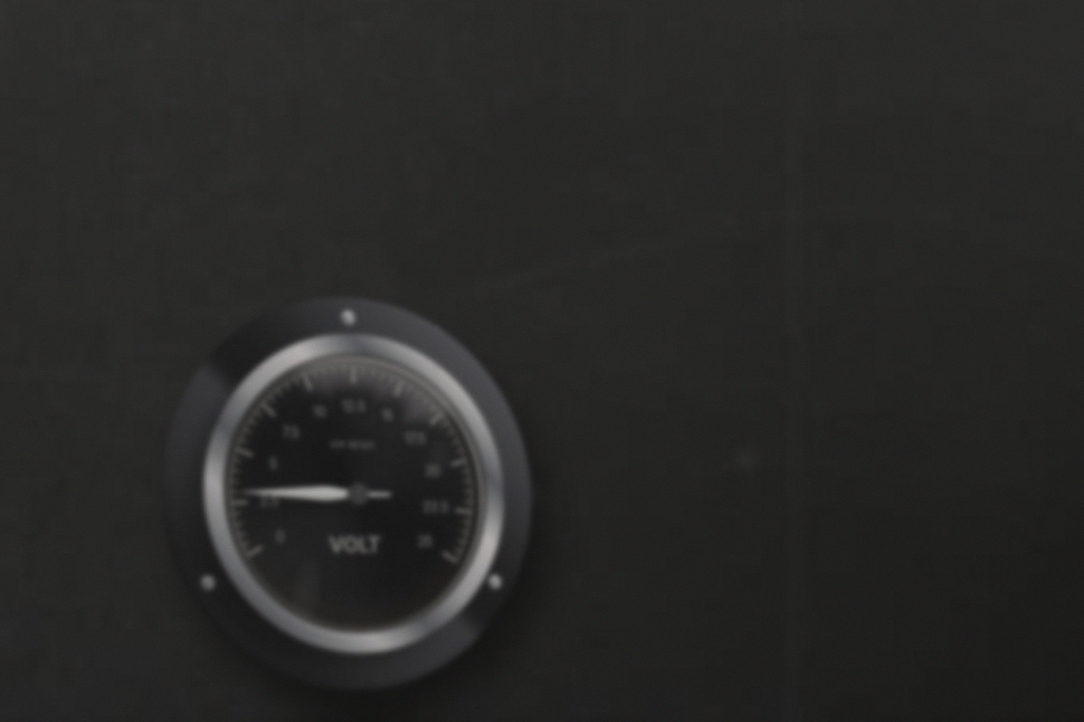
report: 3V
